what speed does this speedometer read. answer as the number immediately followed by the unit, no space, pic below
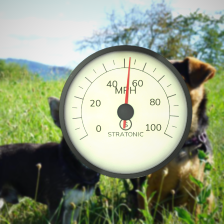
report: 52.5mph
